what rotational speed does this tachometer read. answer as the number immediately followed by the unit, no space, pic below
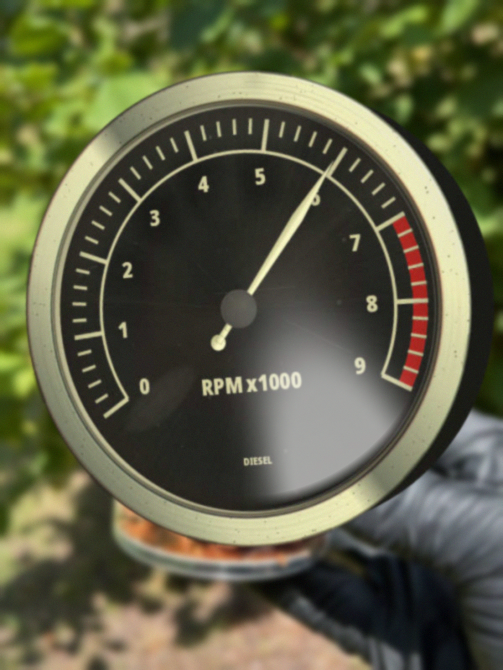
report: 6000rpm
